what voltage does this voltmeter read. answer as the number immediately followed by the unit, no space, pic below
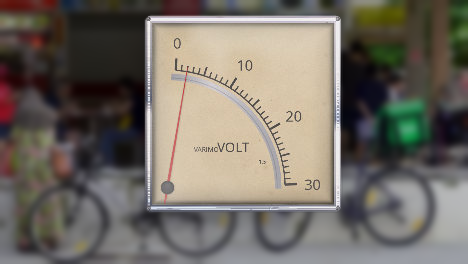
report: 2V
